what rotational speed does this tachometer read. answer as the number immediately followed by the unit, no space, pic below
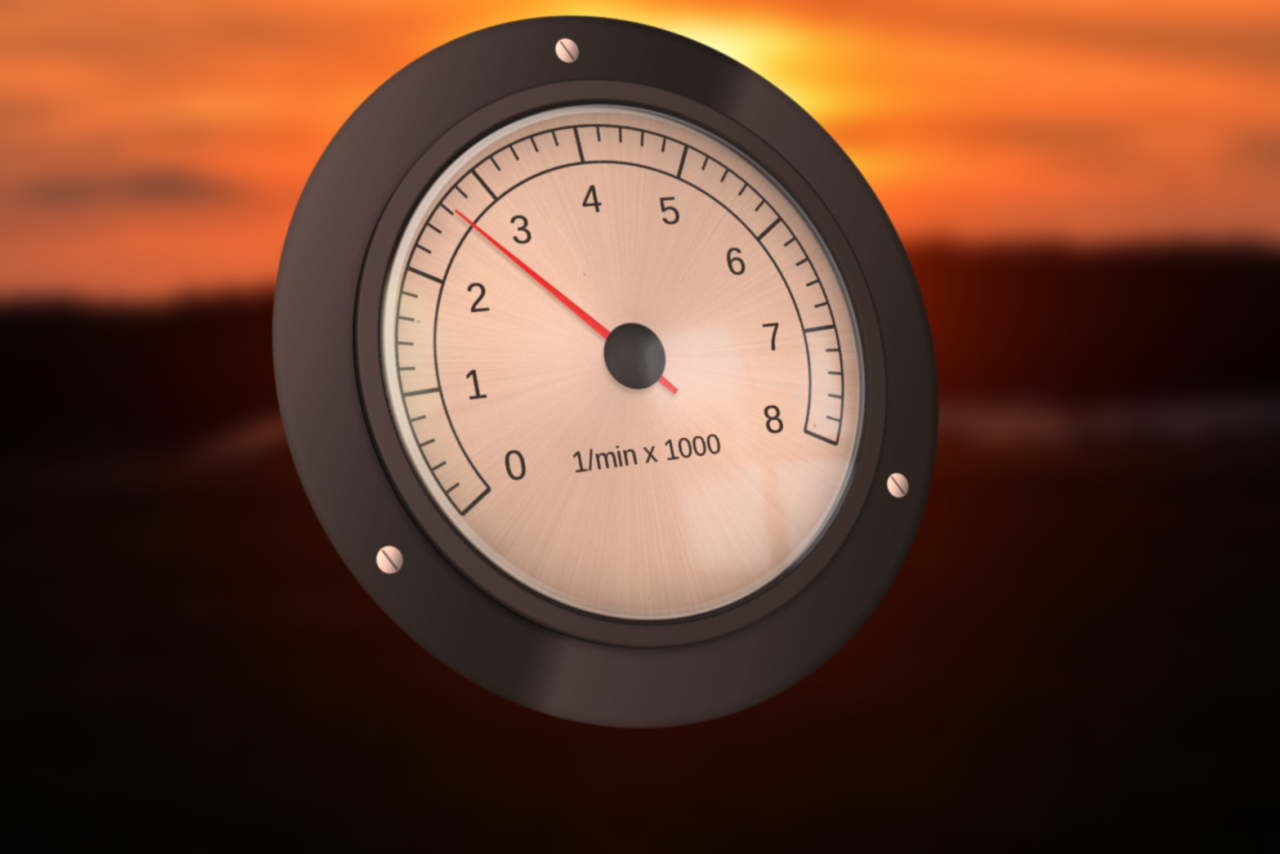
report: 2600rpm
